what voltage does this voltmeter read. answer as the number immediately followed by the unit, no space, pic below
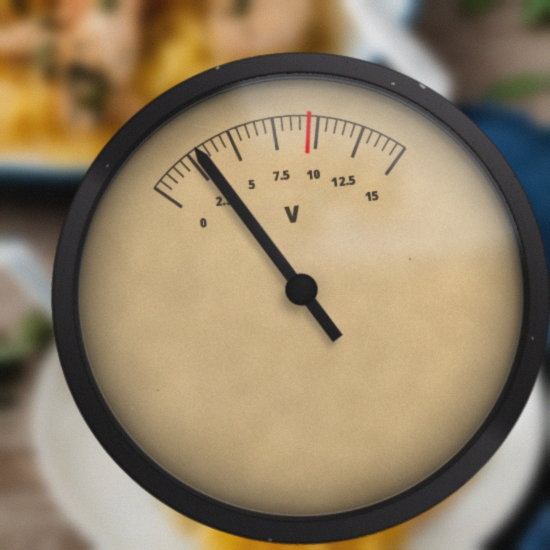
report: 3V
